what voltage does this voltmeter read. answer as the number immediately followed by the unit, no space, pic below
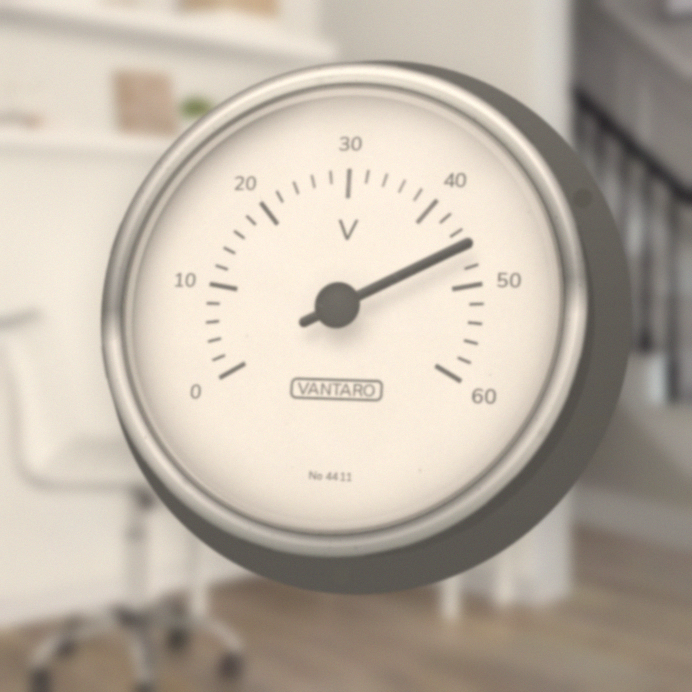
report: 46V
